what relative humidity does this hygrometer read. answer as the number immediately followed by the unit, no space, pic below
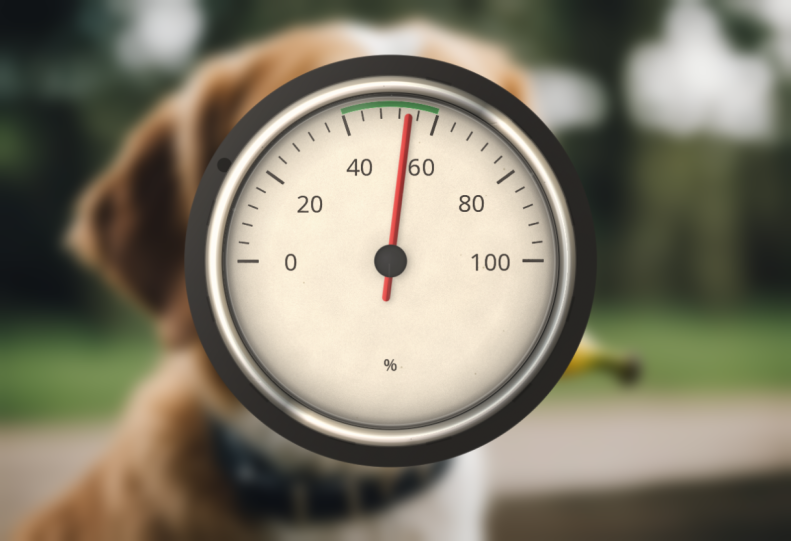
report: 54%
